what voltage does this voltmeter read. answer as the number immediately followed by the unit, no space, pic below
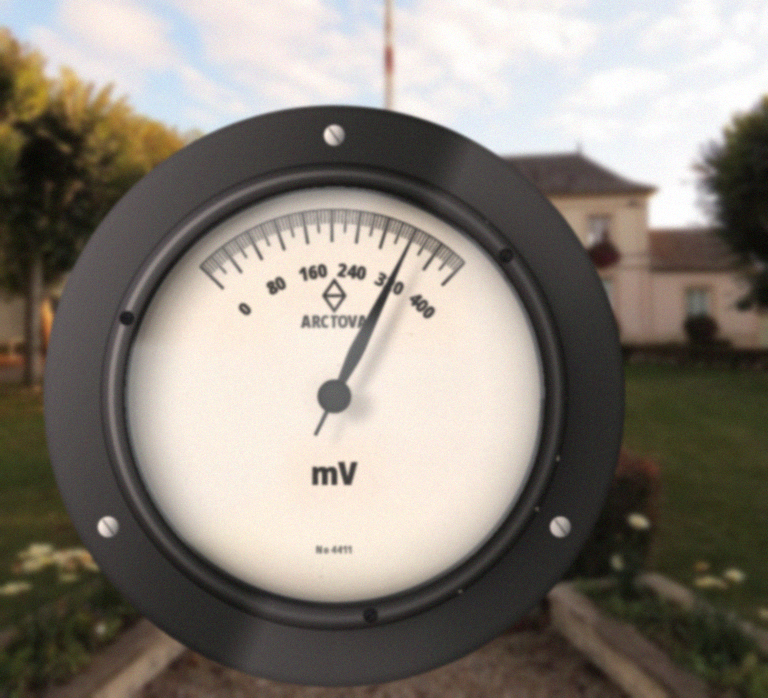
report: 320mV
